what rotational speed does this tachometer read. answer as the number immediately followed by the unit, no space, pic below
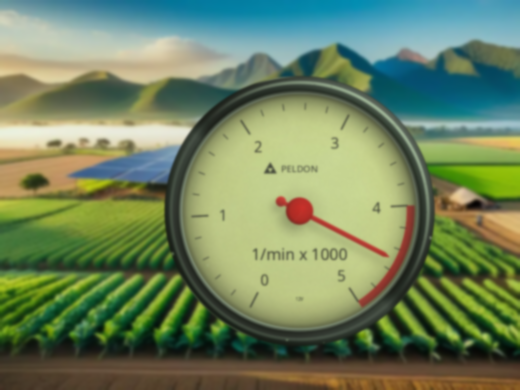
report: 4500rpm
